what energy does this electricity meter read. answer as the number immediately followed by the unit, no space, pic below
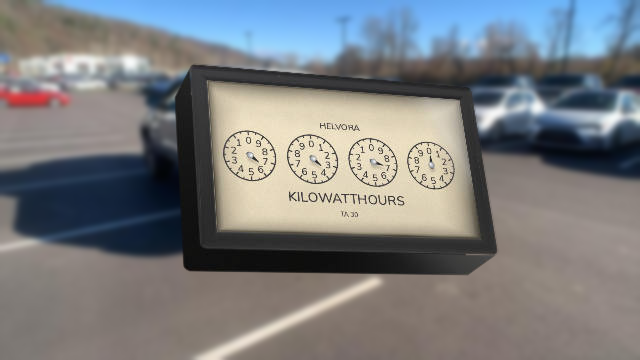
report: 6370kWh
